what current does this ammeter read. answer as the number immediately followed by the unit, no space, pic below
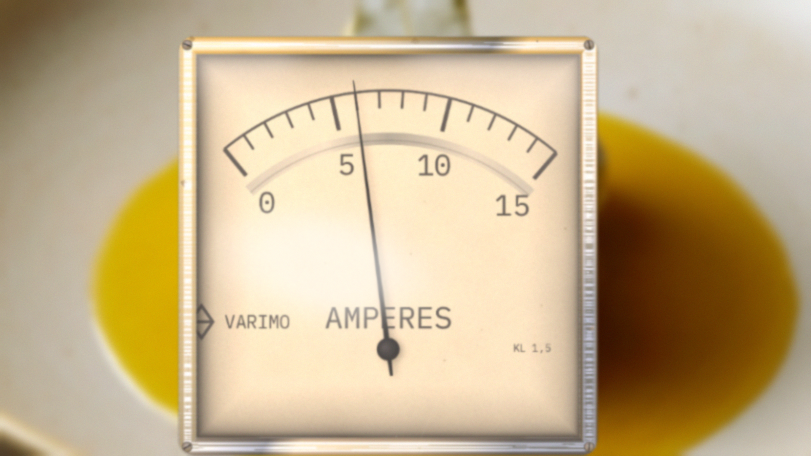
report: 6A
